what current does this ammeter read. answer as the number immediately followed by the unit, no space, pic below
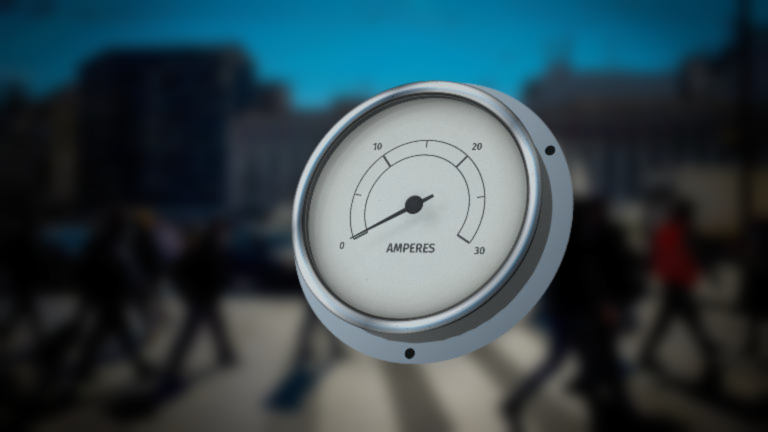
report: 0A
